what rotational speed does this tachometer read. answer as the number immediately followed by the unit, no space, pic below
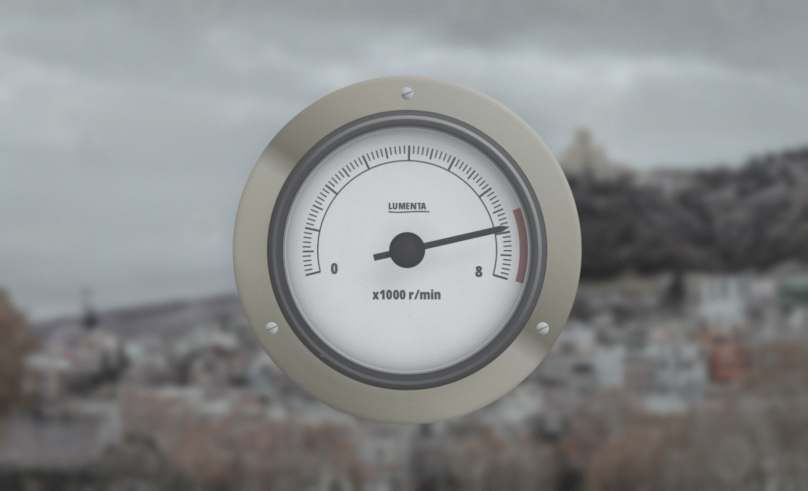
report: 6900rpm
